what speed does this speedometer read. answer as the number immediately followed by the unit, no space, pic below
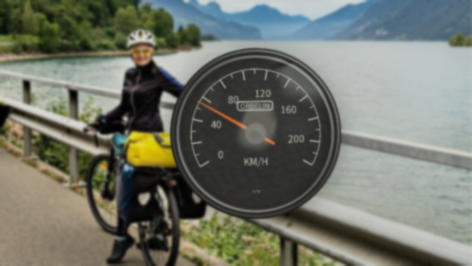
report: 55km/h
